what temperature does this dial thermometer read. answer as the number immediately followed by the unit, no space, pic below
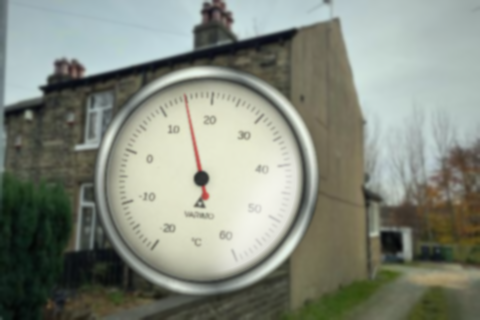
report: 15°C
